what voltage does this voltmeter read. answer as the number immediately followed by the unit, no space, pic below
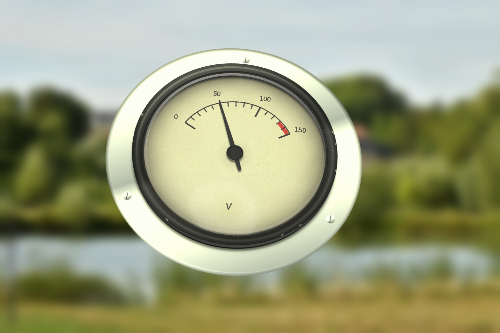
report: 50V
